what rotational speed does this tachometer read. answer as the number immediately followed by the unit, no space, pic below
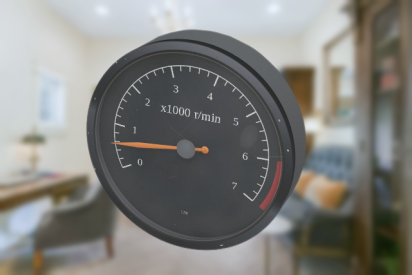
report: 600rpm
